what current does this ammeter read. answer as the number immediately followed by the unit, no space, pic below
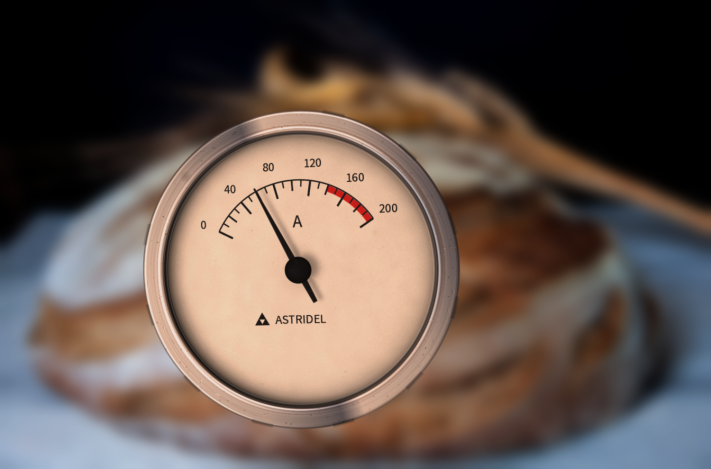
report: 60A
